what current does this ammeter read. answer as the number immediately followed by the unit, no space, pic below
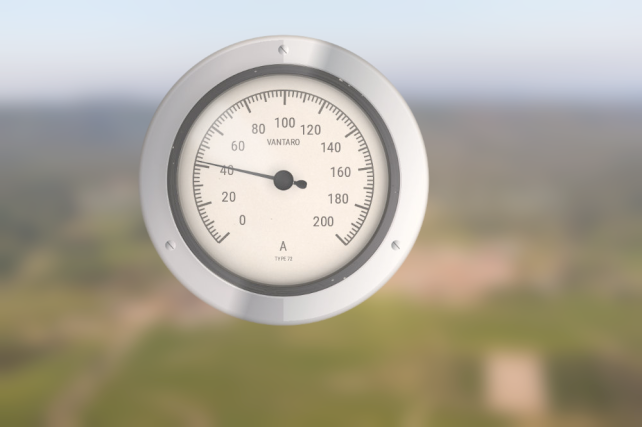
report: 42A
